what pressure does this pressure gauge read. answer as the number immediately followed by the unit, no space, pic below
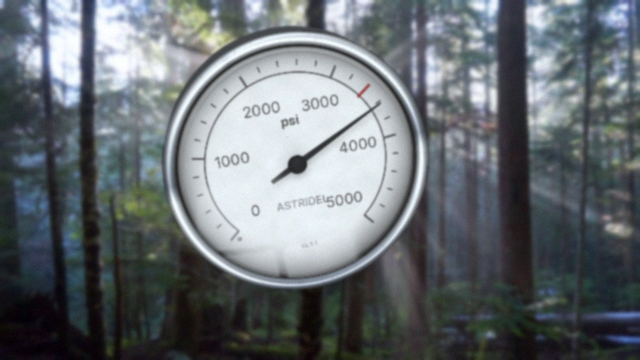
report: 3600psi
